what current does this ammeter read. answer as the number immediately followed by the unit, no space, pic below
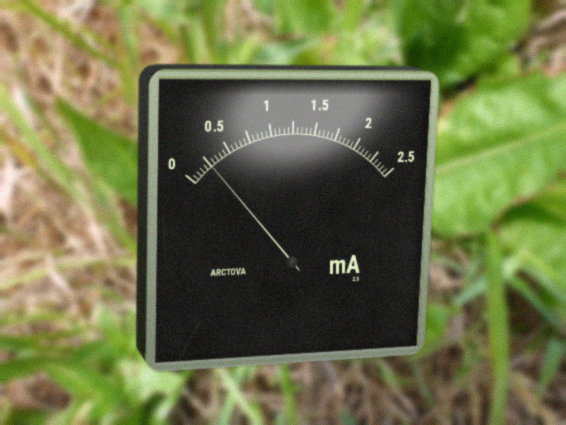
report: 0.25mA
